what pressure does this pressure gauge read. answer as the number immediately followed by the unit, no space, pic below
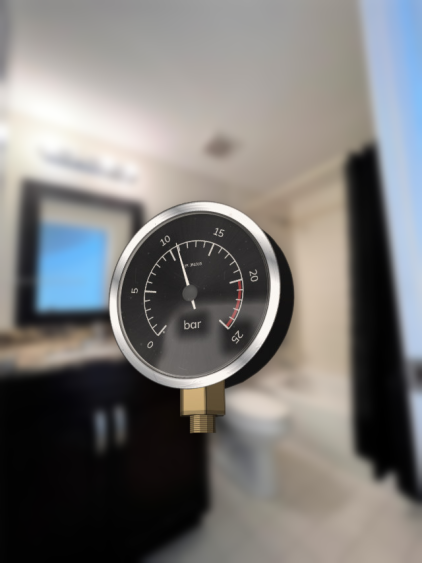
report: 11bar
